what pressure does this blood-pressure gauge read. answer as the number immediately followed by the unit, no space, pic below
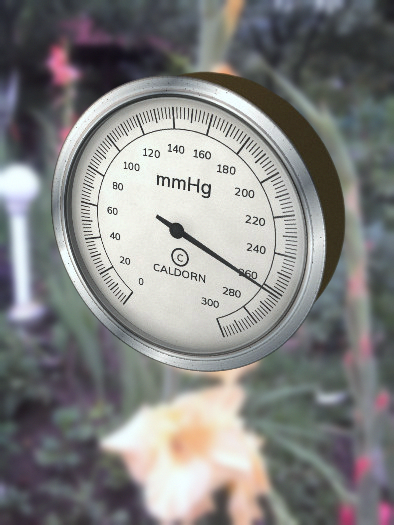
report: 260mmHg
